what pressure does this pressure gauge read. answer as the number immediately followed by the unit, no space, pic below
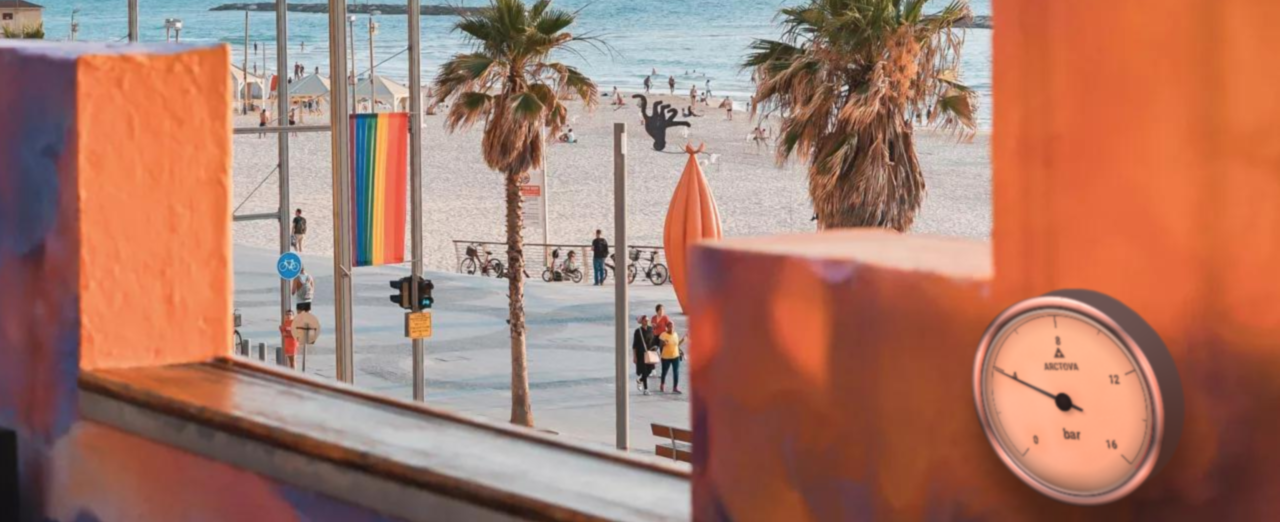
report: 4bar
